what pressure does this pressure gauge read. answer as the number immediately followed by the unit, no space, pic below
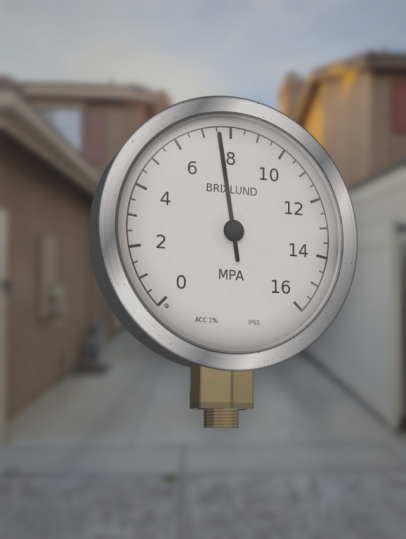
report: 7.5MPa
